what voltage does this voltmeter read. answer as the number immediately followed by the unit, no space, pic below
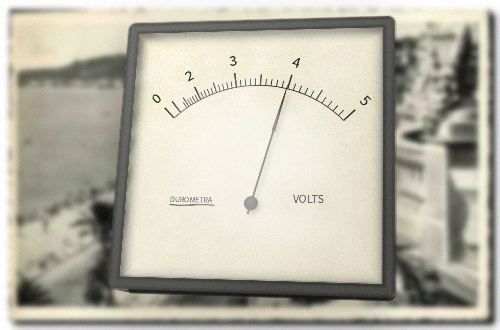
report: 4V
